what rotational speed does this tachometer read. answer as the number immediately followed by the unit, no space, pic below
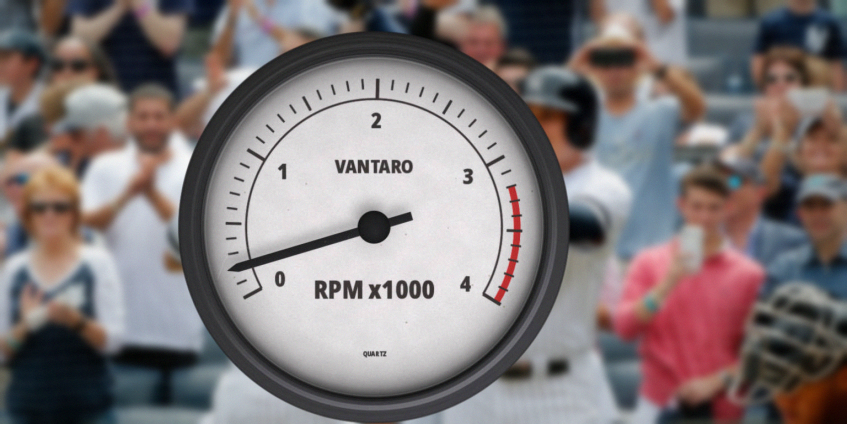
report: 200rpm
